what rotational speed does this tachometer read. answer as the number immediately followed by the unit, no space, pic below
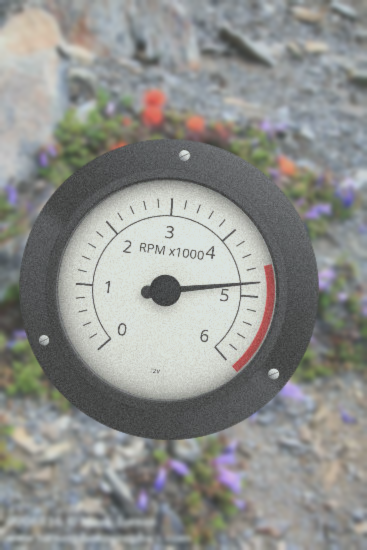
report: 4800rpm
